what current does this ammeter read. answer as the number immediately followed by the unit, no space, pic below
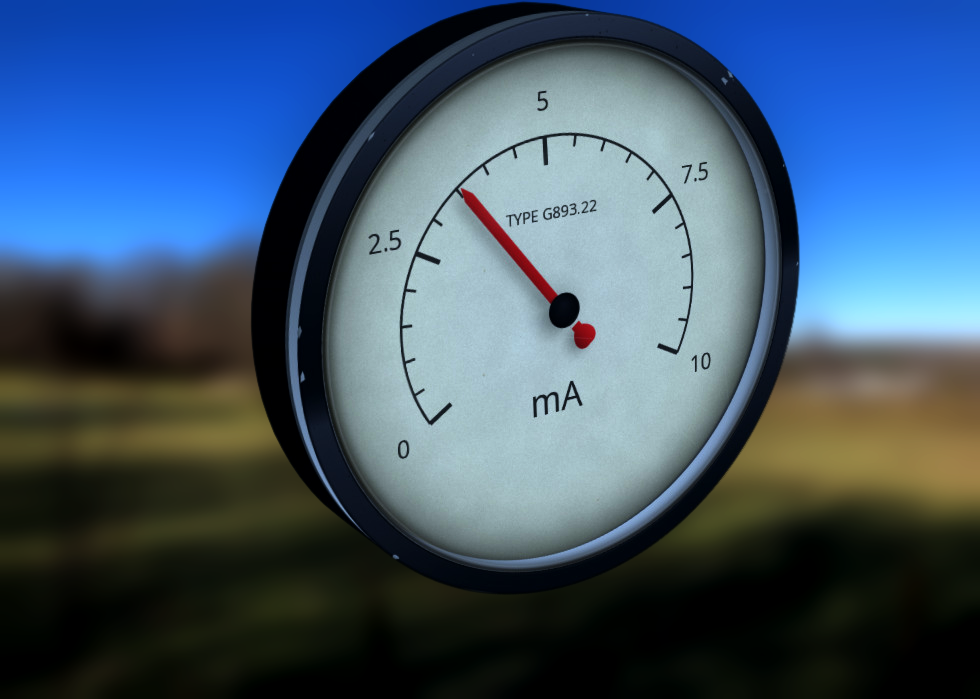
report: 3.5mA
